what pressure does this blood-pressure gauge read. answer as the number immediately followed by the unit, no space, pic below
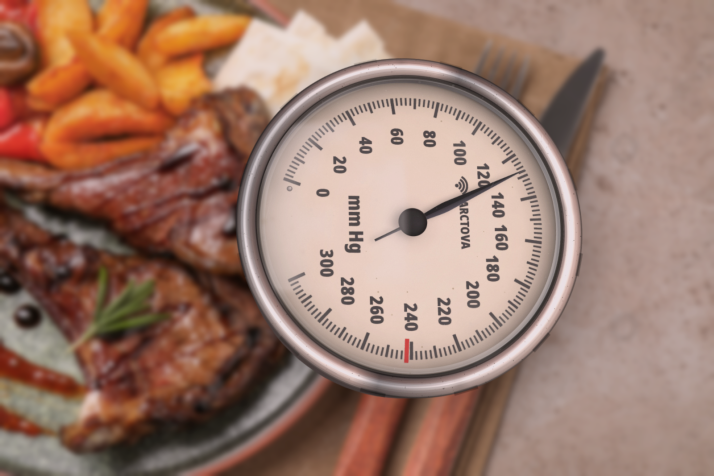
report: 128mmHg
